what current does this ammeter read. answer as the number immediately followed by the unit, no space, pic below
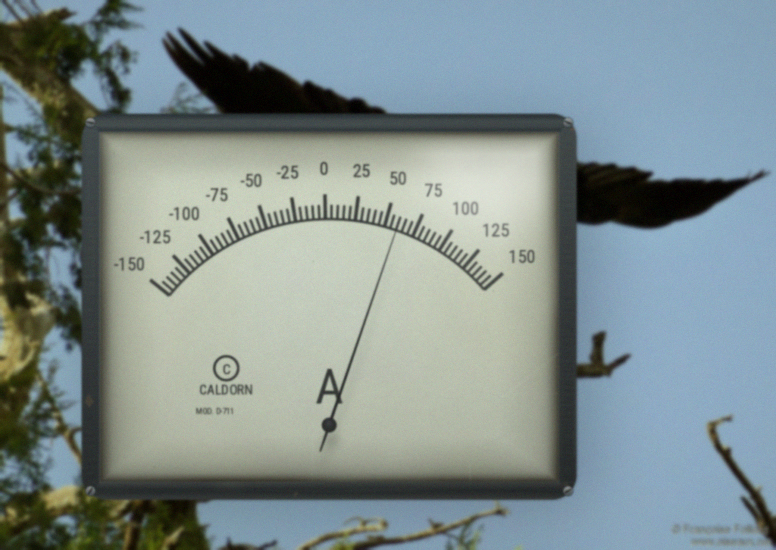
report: 60A
